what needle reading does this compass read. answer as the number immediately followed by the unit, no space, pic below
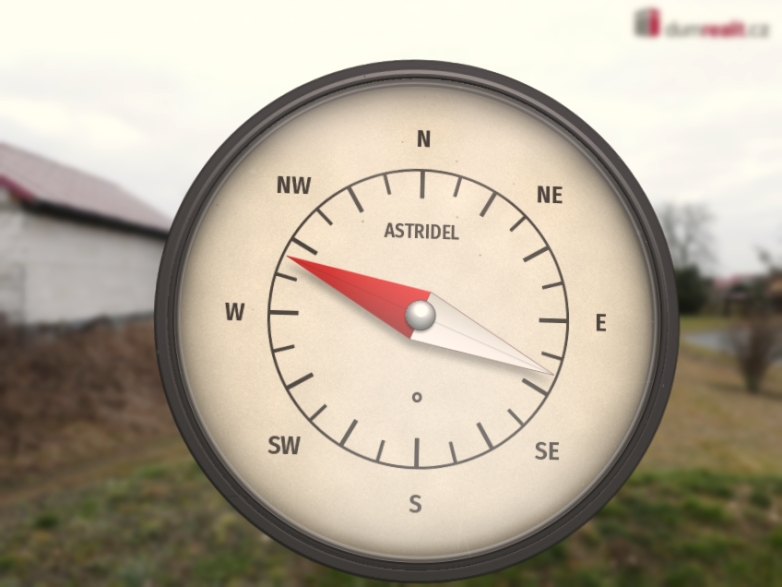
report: 292.5°
